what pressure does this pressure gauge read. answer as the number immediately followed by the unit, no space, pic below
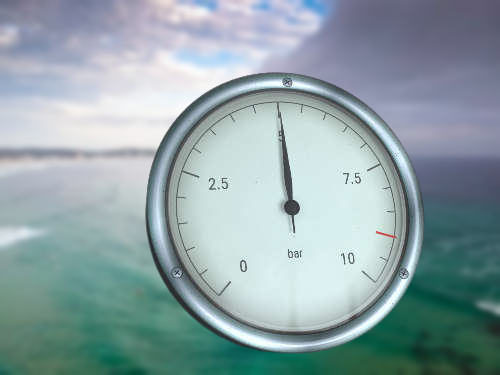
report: 5bar
